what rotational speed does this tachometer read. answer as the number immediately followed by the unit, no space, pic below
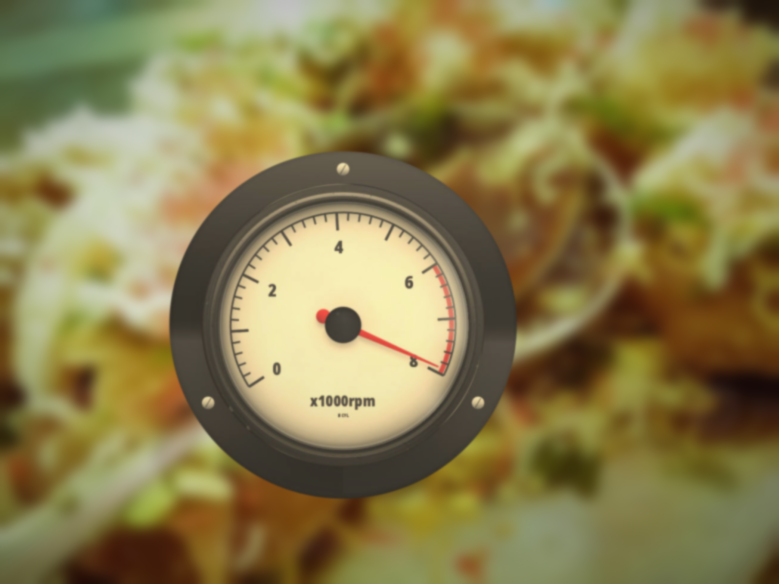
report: 7900rpm
